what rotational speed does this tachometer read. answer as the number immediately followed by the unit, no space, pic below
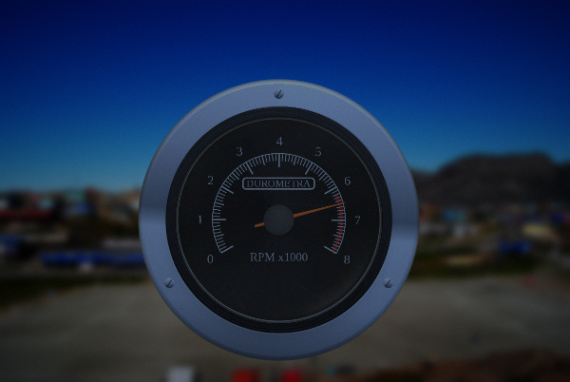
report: 6500rpm
